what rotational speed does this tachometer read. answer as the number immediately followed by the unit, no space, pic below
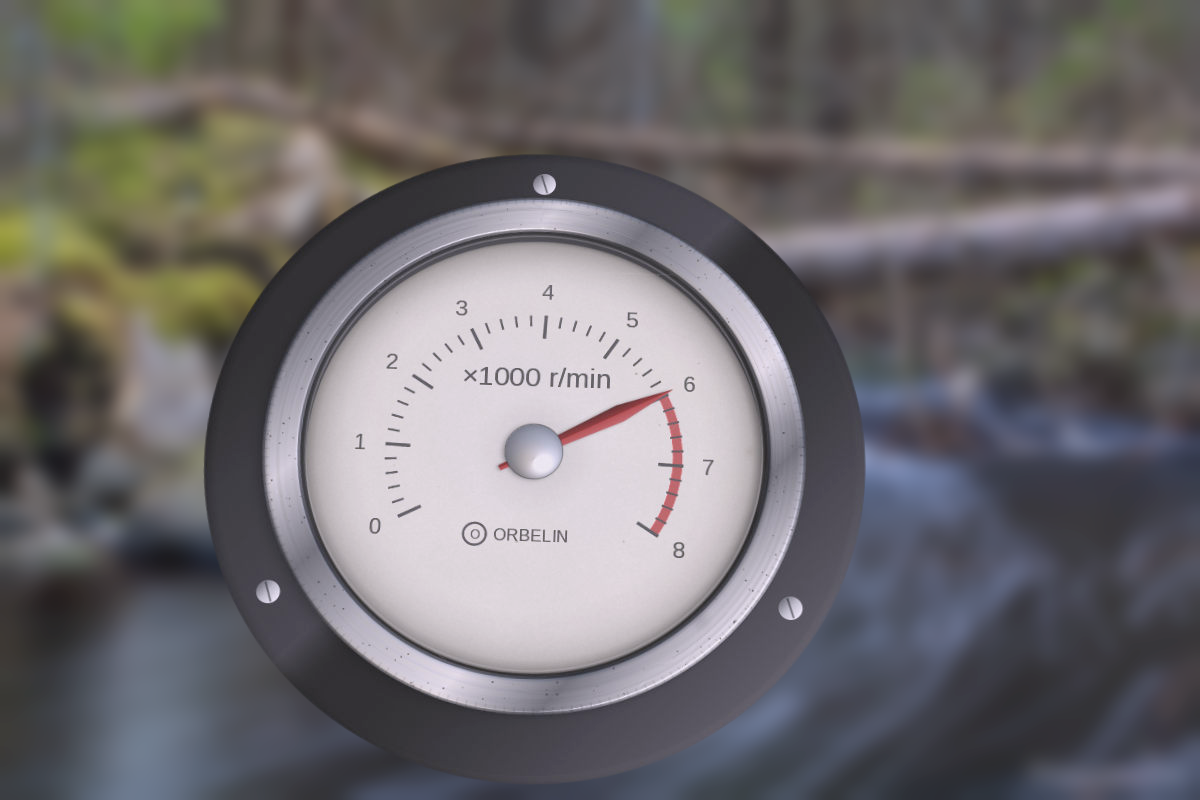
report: 6000rpm
